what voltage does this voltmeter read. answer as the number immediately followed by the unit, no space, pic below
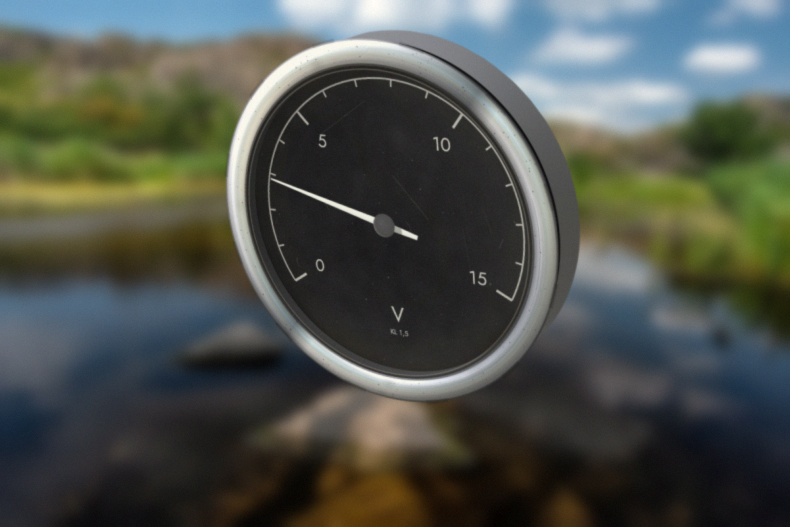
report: 3V
